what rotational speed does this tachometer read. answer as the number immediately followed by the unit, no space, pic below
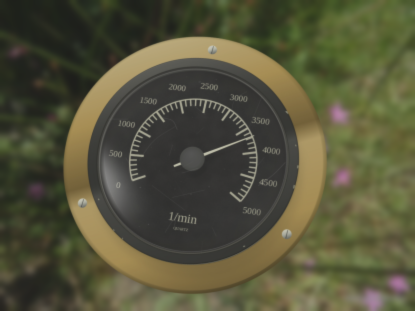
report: 3700rpm
